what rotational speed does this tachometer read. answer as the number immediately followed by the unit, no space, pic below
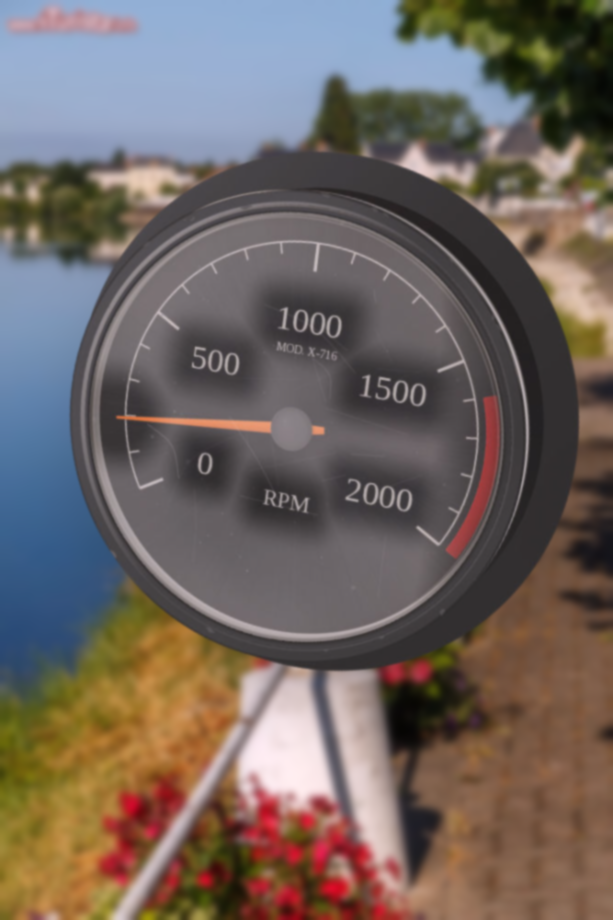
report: 200rpm
